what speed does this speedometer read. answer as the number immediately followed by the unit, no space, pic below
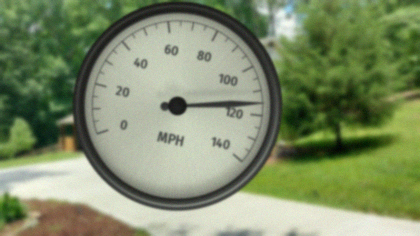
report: 115mph
